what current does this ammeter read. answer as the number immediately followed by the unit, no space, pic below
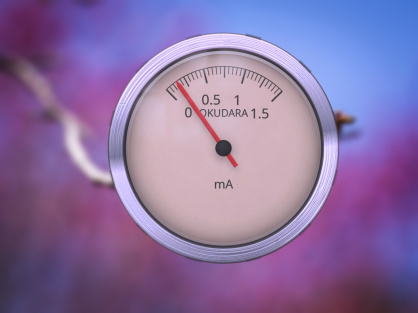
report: 0.15mA
